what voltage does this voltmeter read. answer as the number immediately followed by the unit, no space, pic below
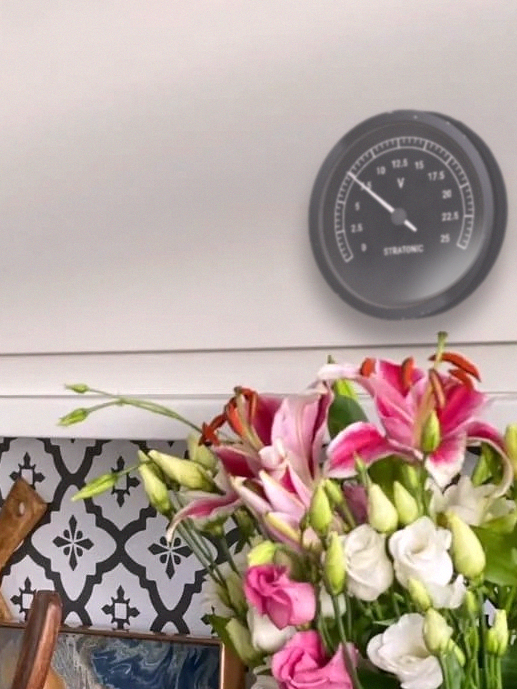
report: 7.5V
